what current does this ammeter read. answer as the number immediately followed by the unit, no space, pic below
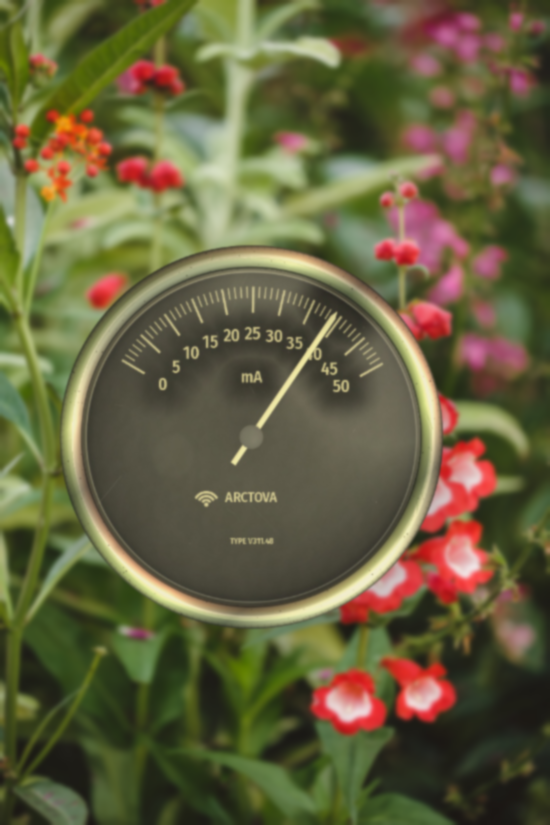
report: 39mA
